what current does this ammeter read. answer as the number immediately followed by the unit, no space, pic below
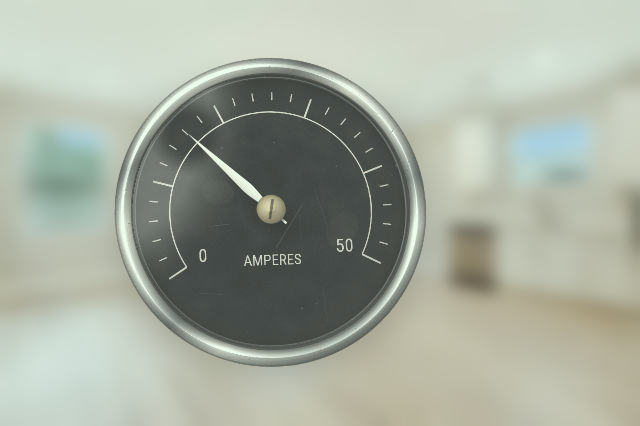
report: 16A
